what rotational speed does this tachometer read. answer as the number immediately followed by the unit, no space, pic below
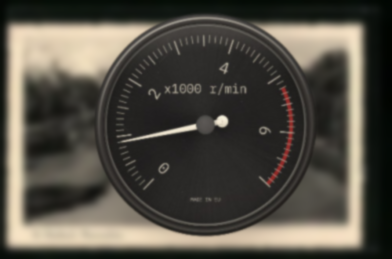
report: 900rpm
